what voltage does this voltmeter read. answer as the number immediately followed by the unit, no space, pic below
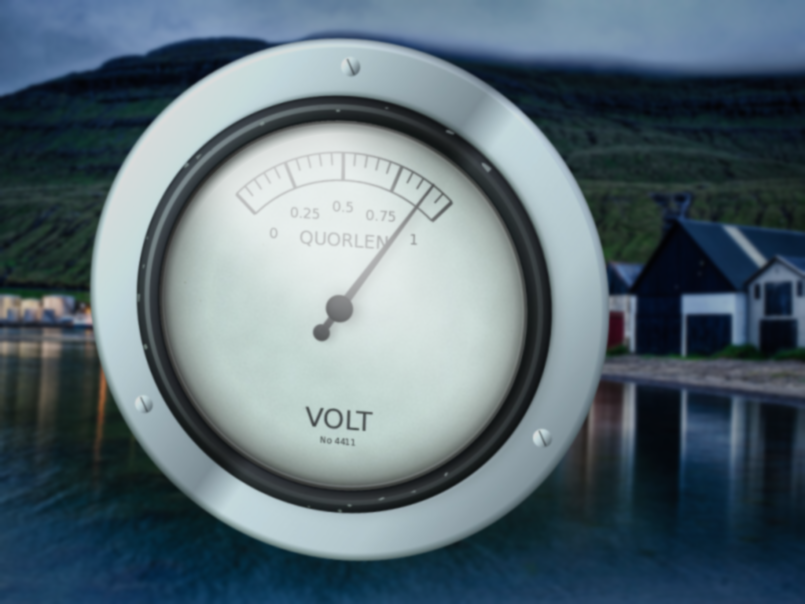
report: 0.9V
